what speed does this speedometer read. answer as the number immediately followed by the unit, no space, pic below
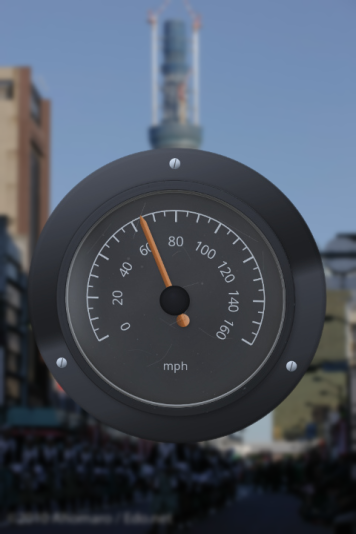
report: 65mph
